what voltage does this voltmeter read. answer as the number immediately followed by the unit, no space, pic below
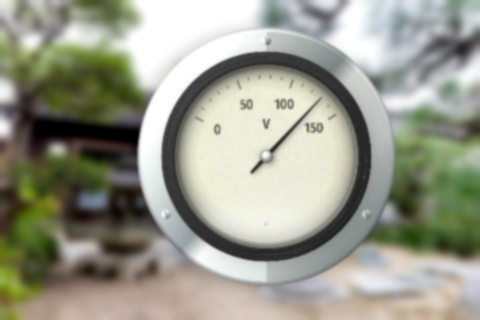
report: 130V
